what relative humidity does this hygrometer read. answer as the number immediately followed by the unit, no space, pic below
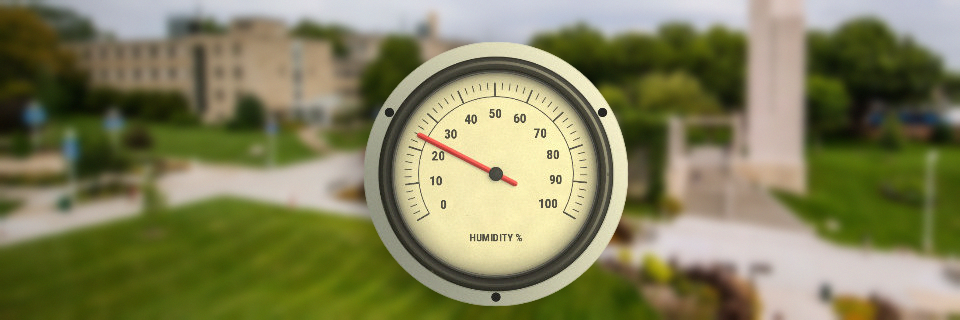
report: 24%
